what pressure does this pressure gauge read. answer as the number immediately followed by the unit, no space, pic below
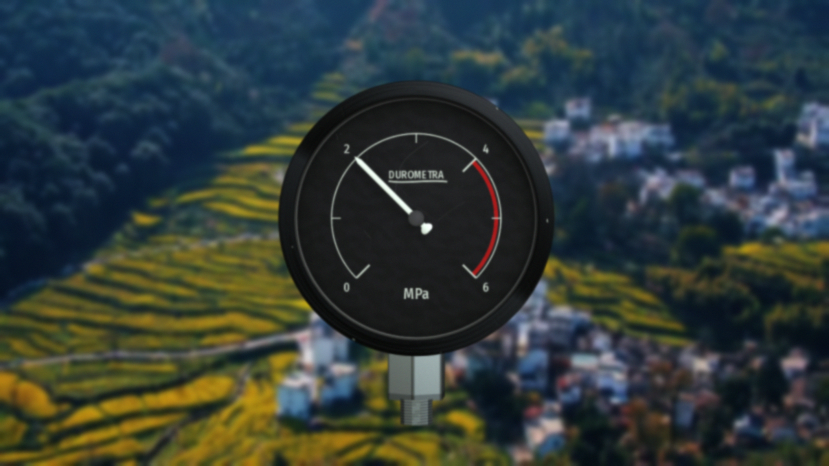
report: 2MPa
